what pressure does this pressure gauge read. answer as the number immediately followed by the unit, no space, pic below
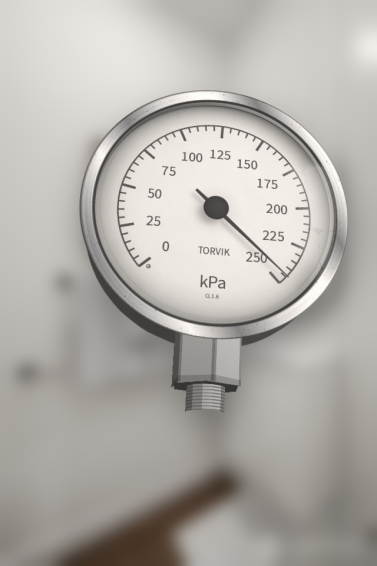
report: 245kPa
